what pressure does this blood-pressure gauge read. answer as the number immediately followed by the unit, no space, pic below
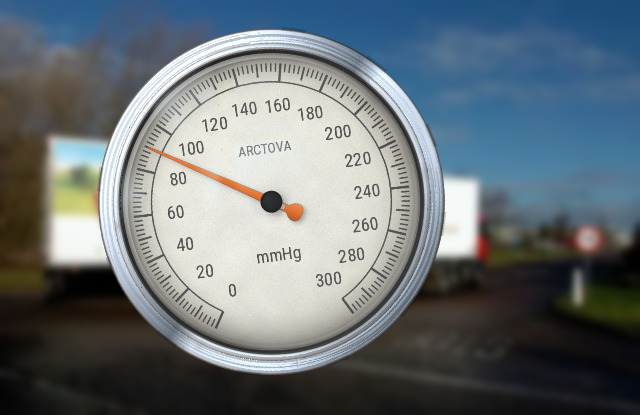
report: 90mmHg
